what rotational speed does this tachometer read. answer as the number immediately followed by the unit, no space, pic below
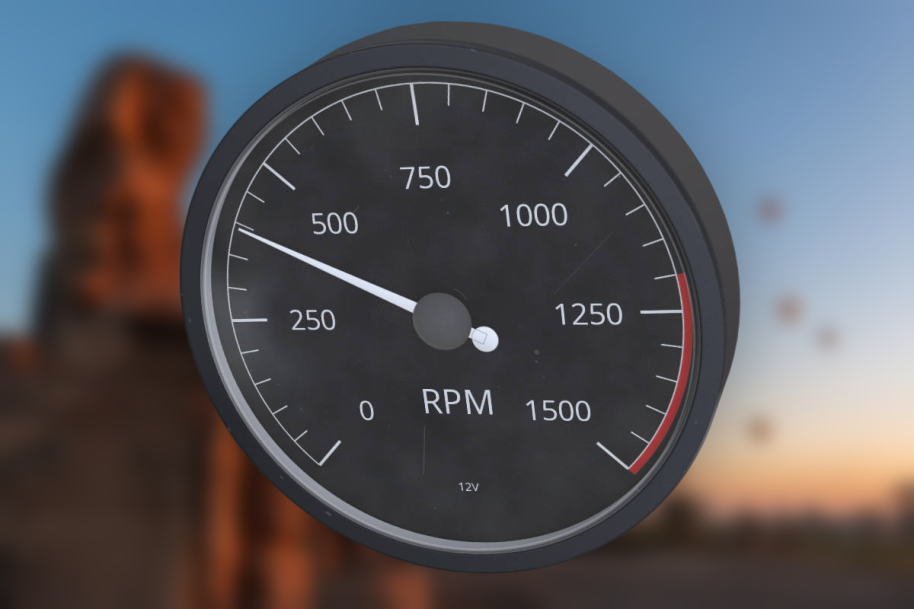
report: 400rpm
